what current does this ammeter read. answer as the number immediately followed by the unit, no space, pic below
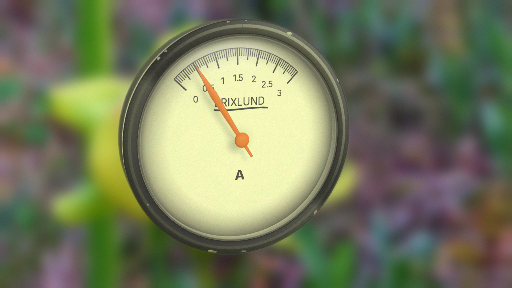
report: 0.5A
